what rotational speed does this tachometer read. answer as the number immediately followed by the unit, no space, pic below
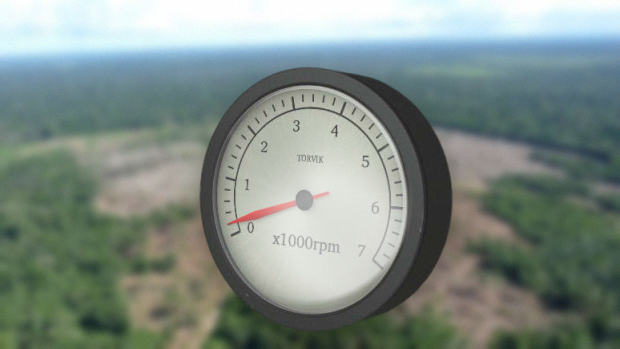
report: 200rpm
